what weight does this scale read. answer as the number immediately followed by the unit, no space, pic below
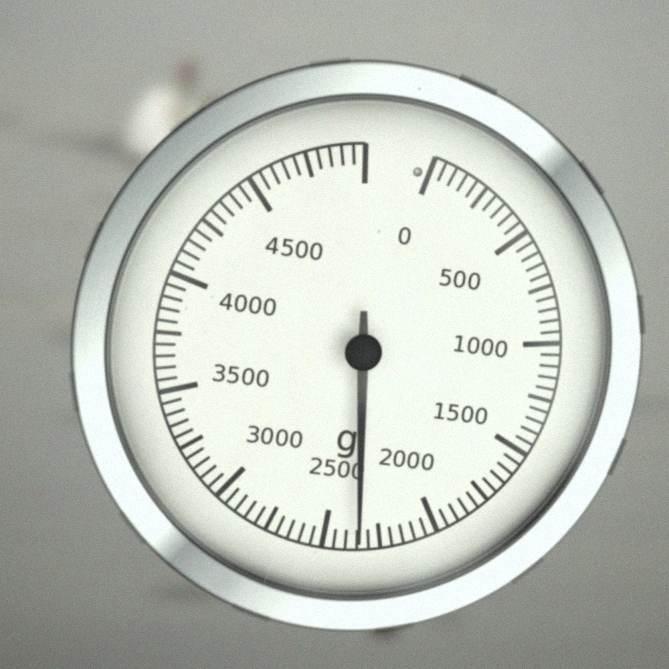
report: 2350g
